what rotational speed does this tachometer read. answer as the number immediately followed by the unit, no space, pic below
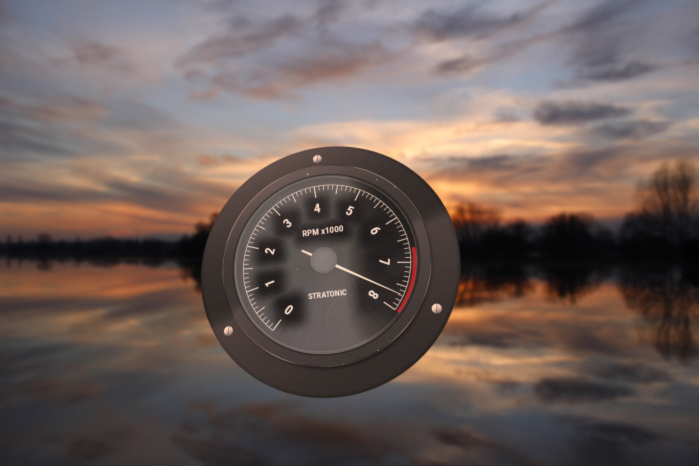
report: 7700rpm
